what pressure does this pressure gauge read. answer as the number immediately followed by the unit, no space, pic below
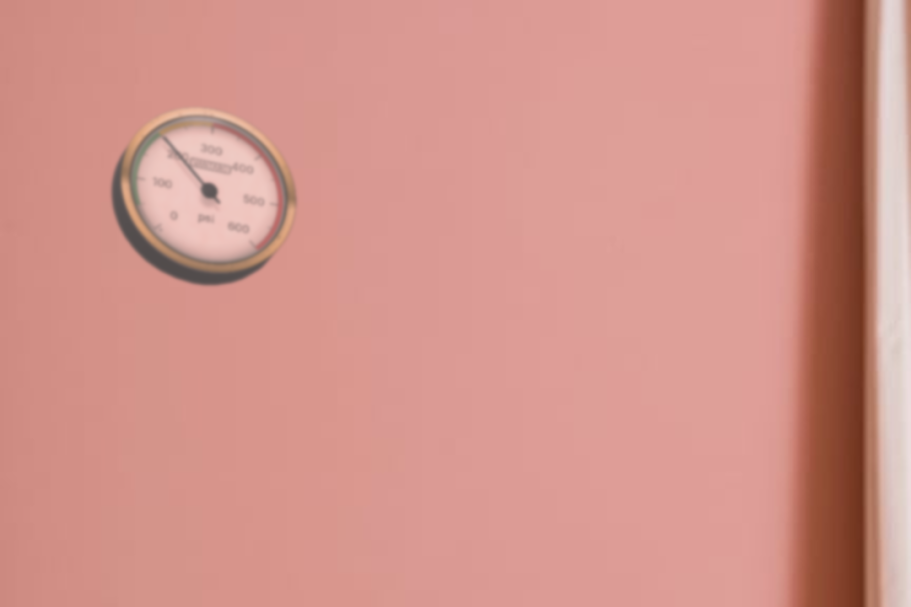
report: 200psi
